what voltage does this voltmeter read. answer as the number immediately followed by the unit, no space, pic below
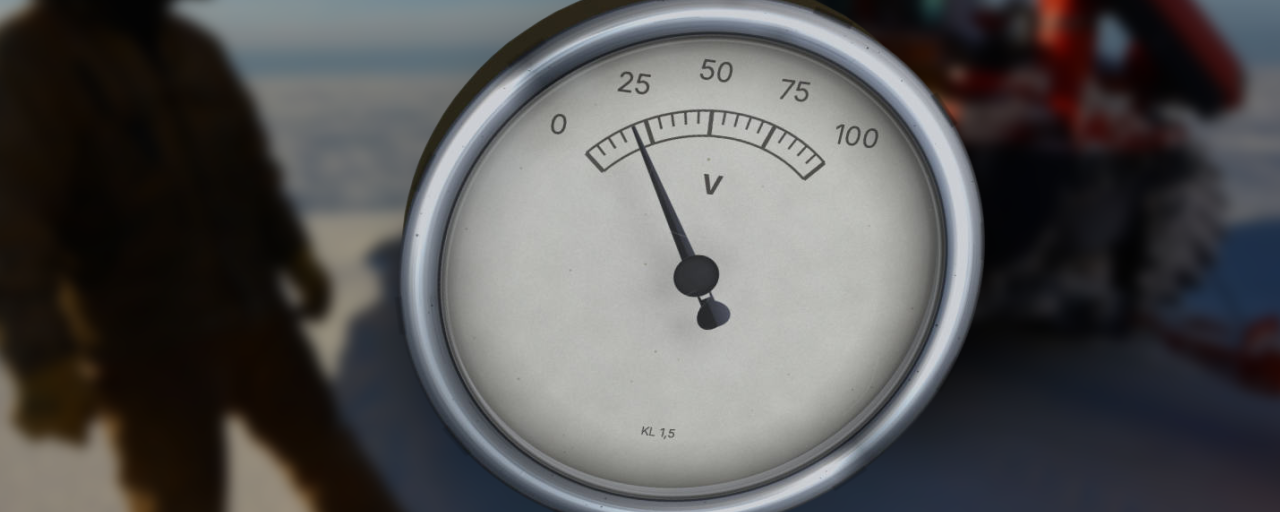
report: 20V
